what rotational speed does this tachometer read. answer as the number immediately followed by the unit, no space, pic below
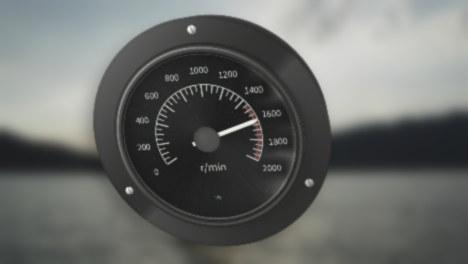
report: 1600rpm
